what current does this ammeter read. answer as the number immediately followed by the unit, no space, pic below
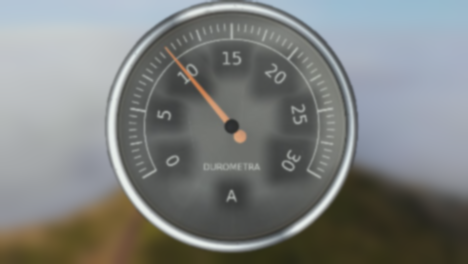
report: 10A
